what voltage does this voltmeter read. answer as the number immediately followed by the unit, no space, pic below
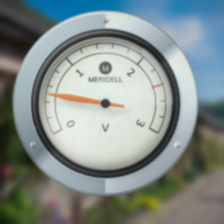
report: 0.5V
